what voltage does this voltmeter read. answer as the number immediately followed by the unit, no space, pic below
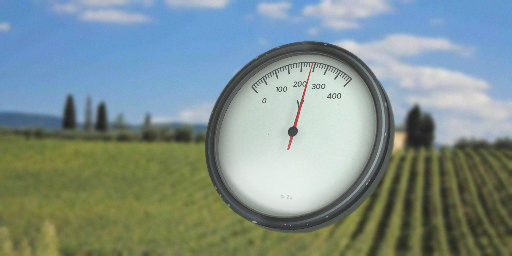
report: 250V
